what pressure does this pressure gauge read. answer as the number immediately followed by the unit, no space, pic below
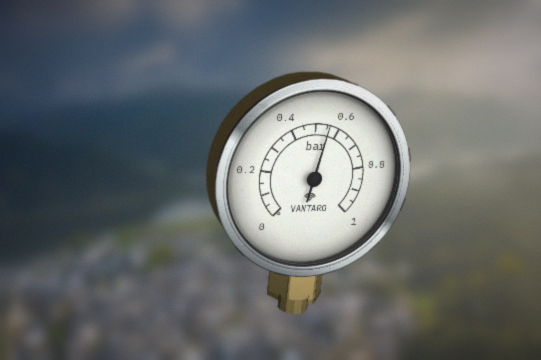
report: 0.55bar
